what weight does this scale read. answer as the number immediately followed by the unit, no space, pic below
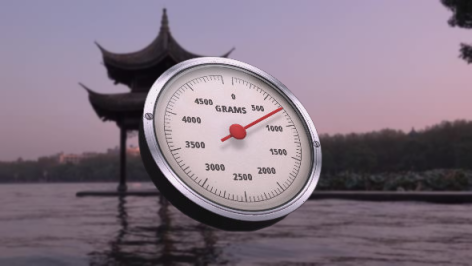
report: 750g
